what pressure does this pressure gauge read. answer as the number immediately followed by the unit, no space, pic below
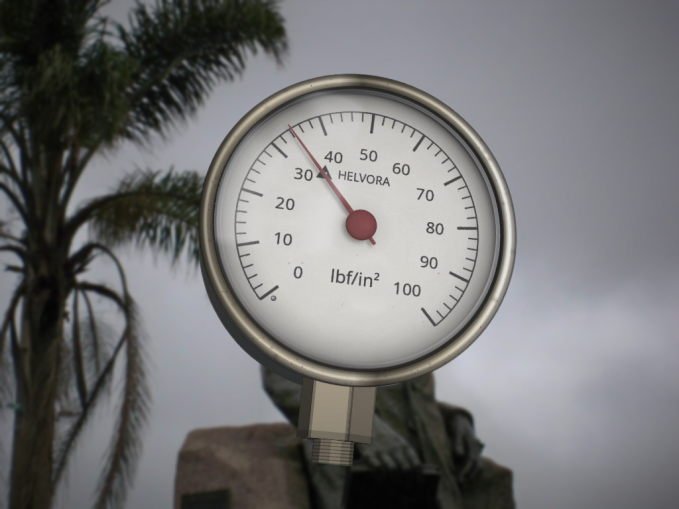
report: 34psi
